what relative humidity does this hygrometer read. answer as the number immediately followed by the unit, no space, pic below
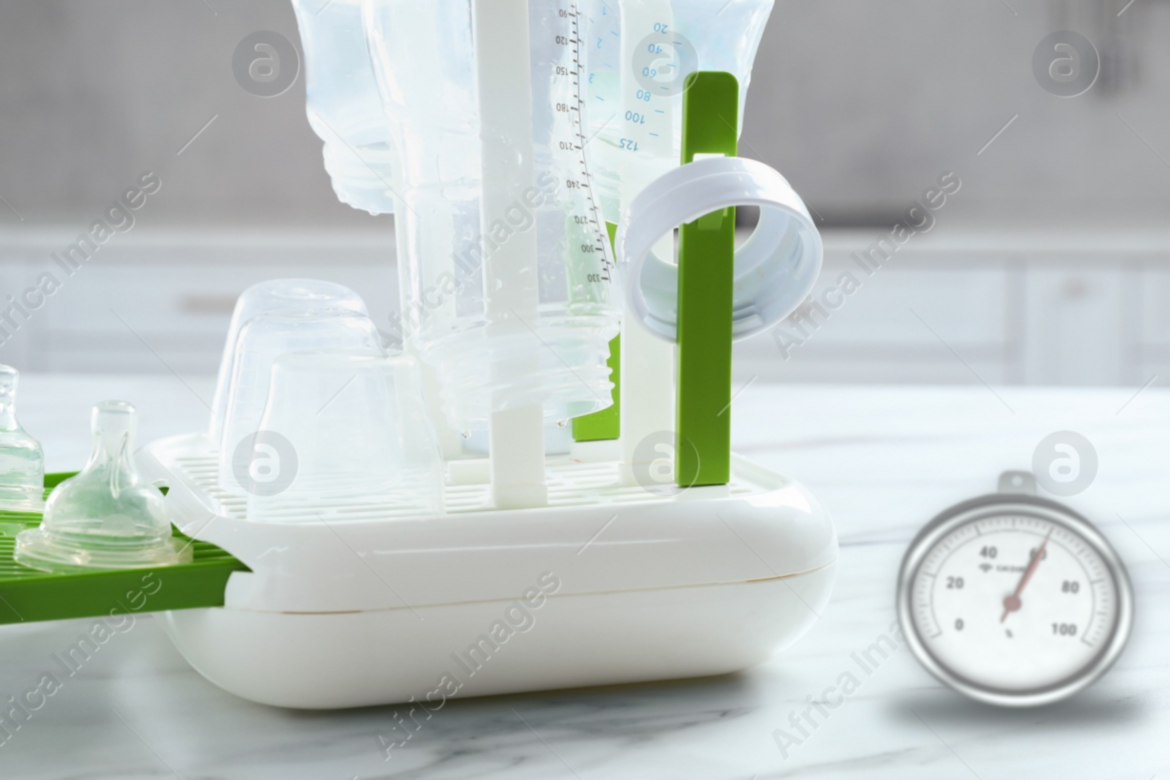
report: 60%
